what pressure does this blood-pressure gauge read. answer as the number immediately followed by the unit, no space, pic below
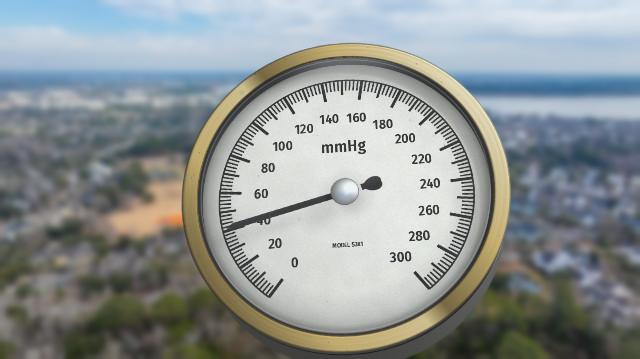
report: 40mmHg
